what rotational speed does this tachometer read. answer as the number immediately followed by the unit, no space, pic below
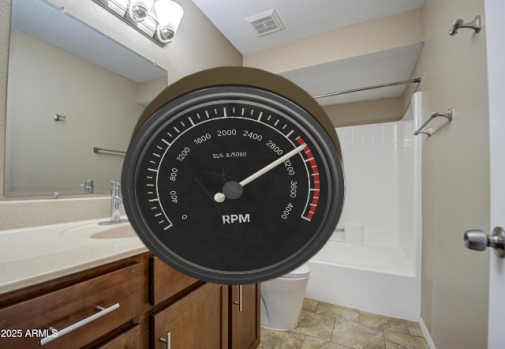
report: 3000rpm
